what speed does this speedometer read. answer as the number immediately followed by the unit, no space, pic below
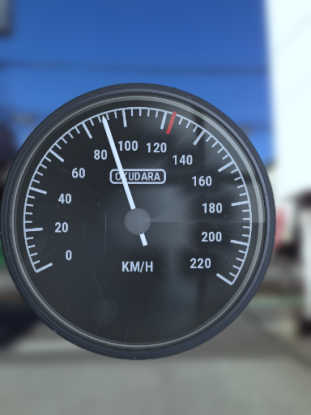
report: 90km/h
